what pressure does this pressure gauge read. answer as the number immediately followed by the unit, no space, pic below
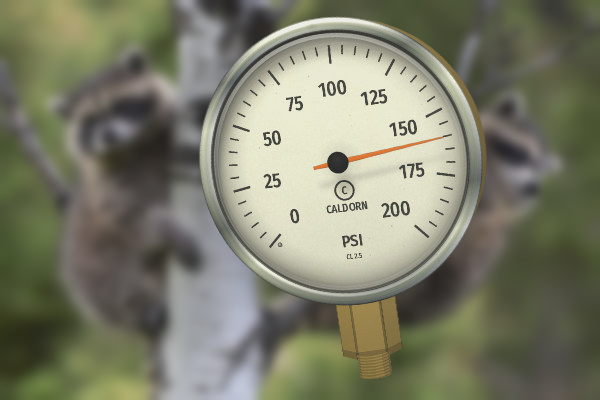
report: 160psi
